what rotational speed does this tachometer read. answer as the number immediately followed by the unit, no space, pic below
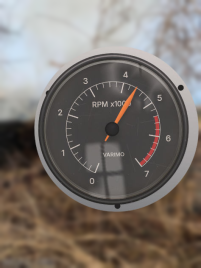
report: 4400rpm
